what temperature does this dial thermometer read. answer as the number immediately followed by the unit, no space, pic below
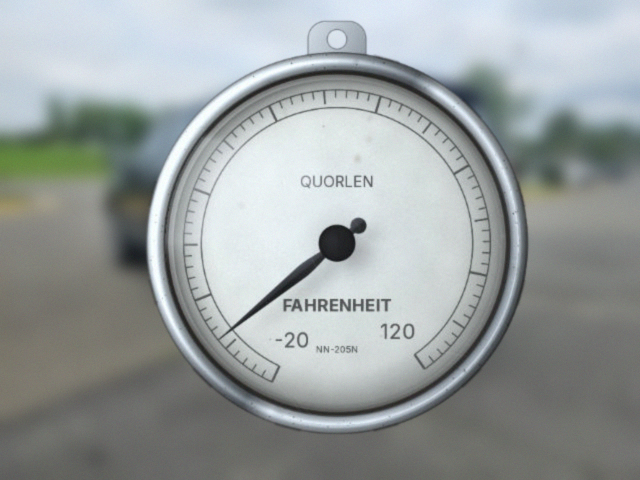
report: -8°F
